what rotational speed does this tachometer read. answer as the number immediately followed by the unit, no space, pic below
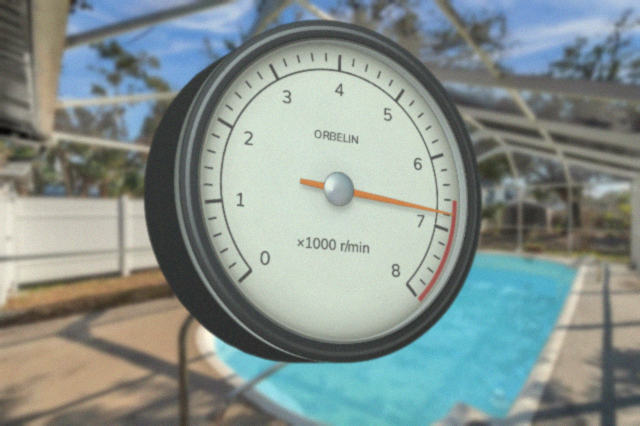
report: 6800rpm
